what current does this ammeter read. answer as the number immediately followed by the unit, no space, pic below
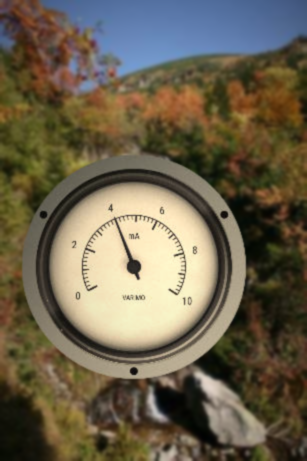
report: 4mA
